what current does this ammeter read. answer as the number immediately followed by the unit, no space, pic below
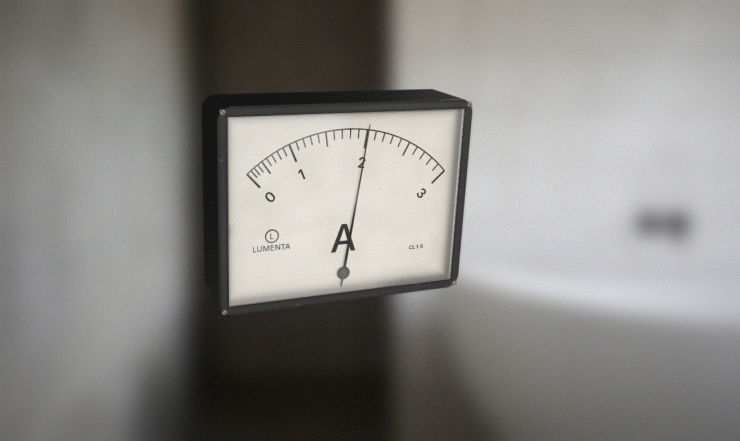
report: 2A
